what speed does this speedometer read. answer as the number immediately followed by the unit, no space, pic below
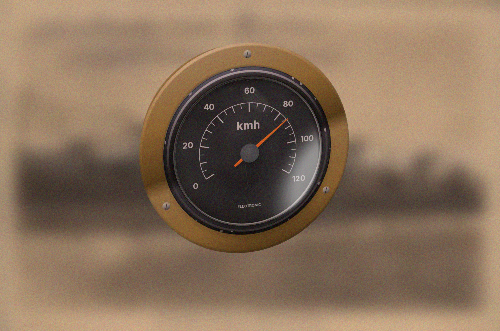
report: 85km/h
